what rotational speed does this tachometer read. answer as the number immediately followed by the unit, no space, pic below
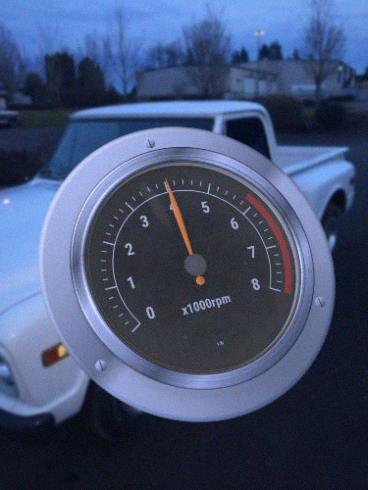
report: 4000rpm
